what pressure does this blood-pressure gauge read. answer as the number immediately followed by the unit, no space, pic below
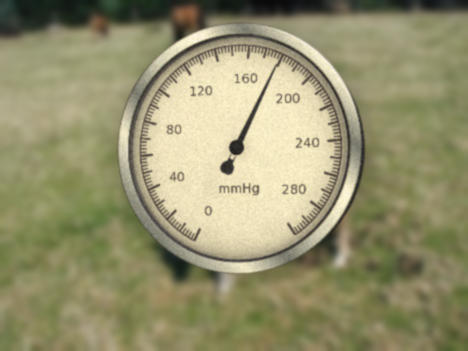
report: 180mmHg
